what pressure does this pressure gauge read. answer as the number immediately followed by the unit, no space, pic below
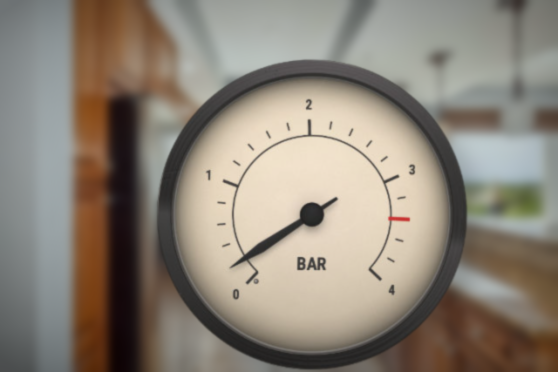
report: 0.2bar
